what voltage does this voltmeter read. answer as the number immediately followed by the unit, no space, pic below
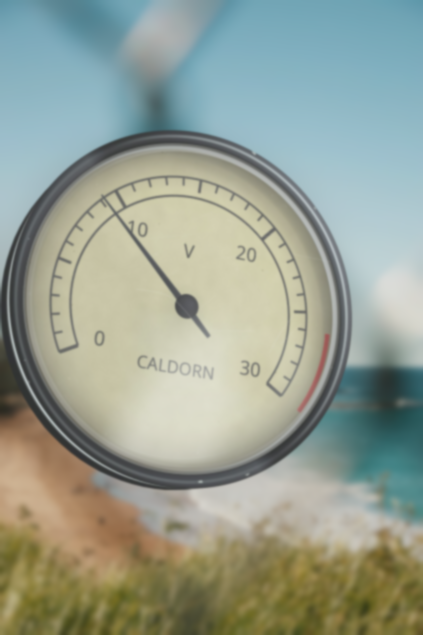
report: 9V
